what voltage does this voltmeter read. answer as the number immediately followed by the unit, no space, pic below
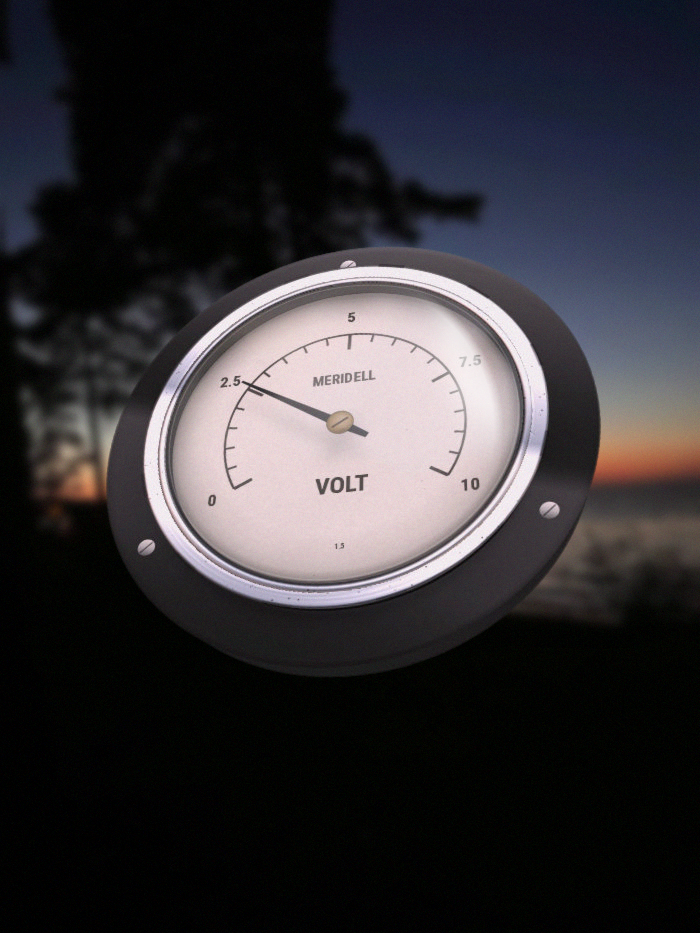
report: 2.5V
